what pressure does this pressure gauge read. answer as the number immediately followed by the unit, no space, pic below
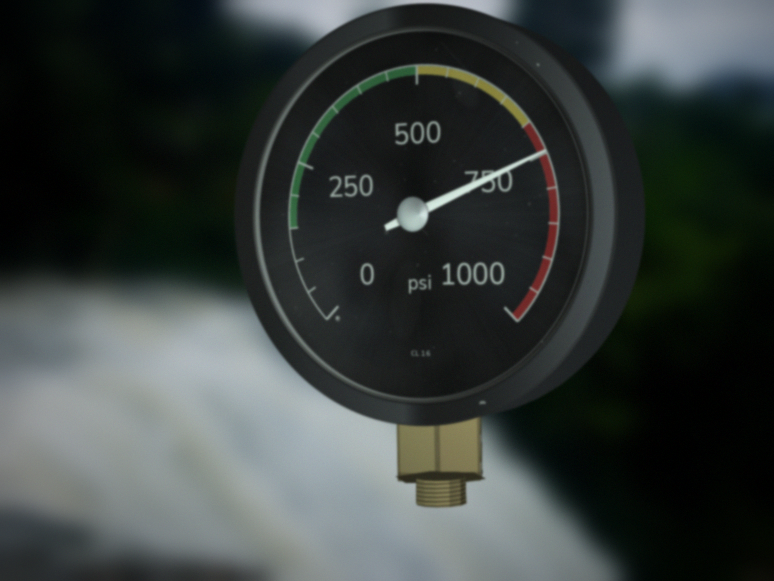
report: 750psi
